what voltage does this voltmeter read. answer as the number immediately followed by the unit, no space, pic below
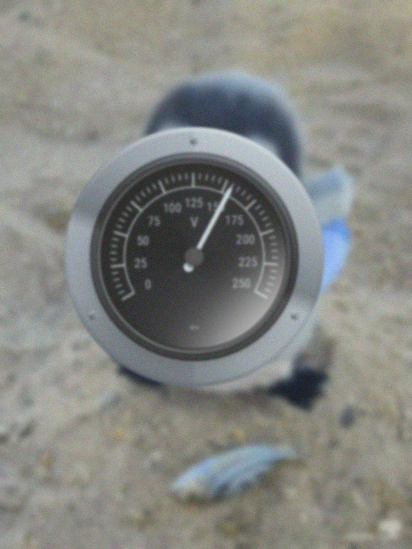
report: 155V
